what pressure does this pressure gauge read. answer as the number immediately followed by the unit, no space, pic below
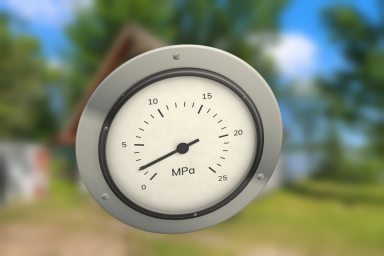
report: 2MPa
